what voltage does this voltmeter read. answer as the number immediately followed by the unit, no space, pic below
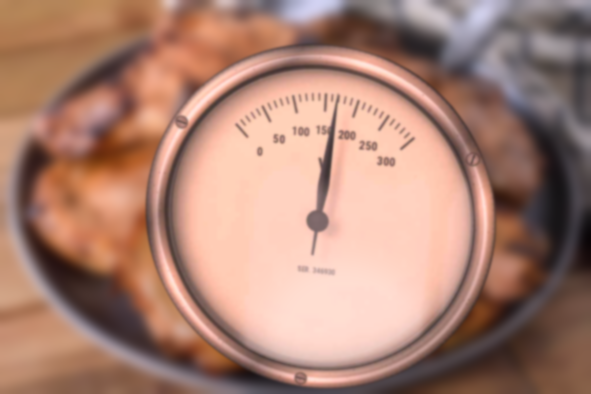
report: 170V
